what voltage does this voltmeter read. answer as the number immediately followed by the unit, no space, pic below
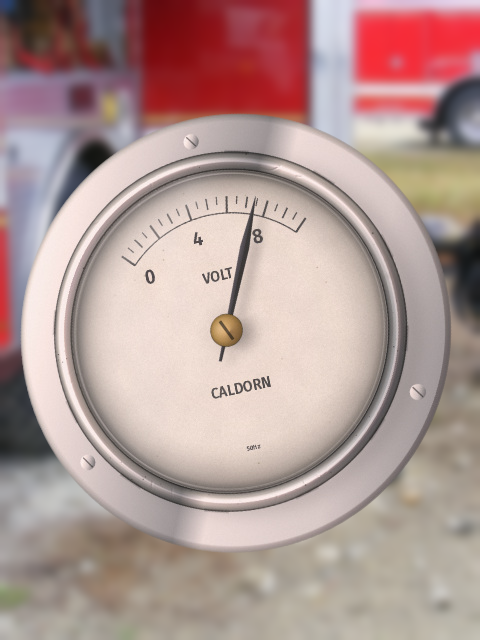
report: 7.5V
